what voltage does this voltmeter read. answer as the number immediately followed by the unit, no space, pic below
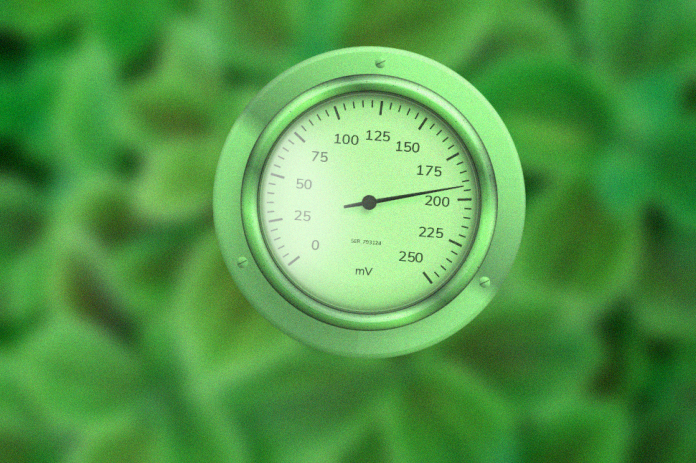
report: 192.5mV
